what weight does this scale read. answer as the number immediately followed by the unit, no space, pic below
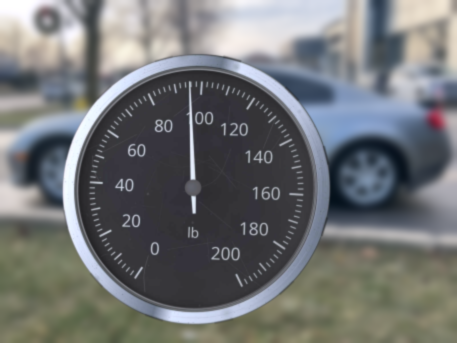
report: 96lb
